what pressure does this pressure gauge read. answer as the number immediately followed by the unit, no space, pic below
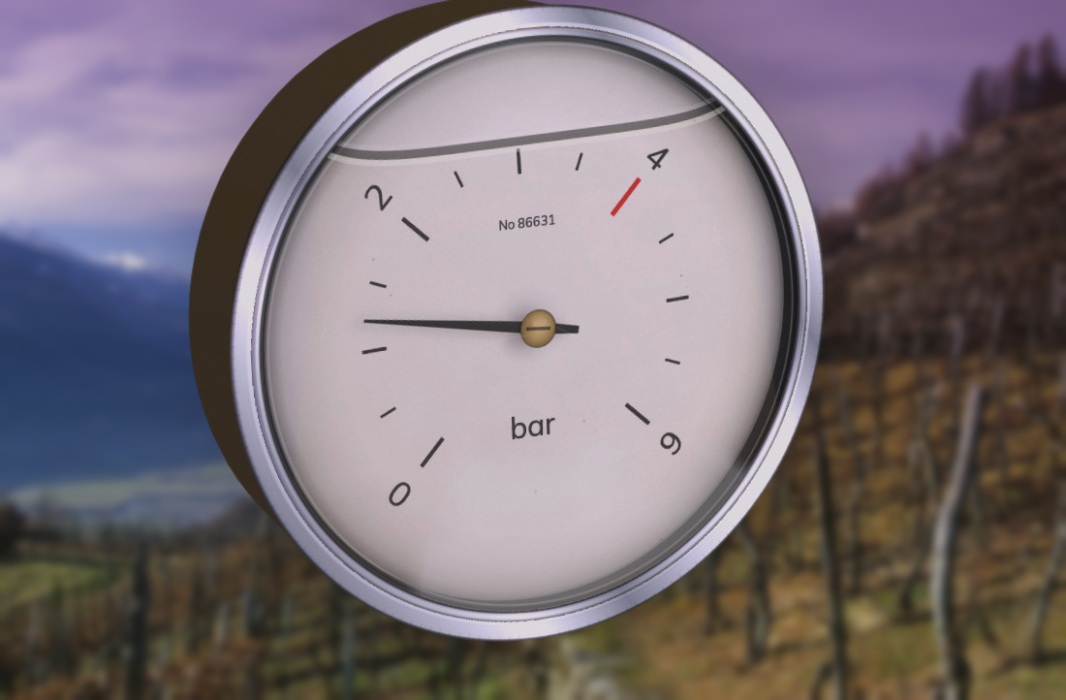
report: 1.25bar
